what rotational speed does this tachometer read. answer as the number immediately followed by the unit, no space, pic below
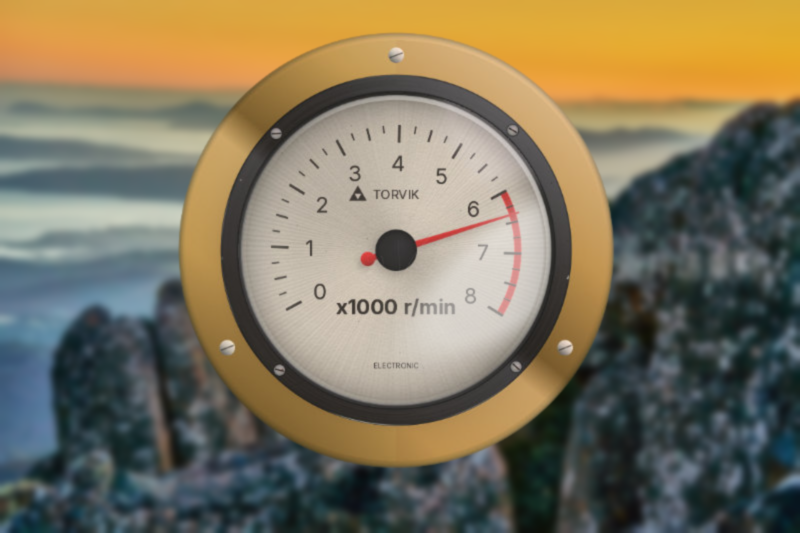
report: 6375rpm
